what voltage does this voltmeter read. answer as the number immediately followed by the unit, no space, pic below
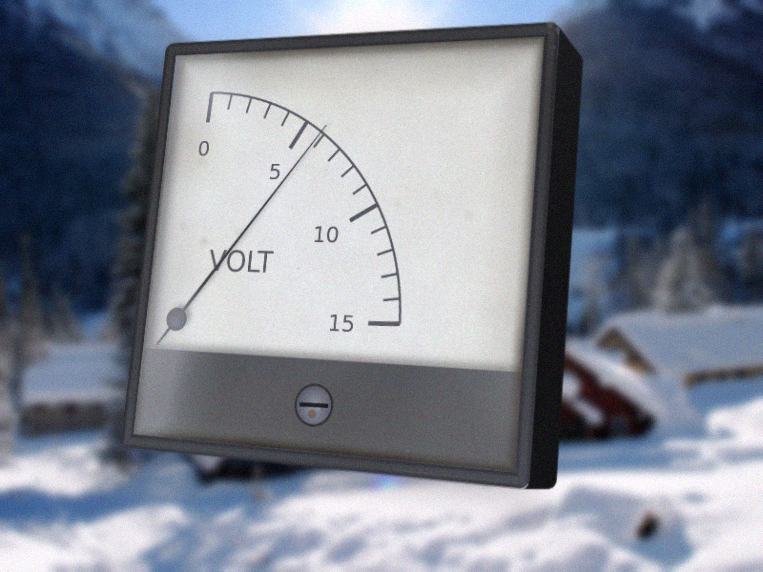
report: 6V
